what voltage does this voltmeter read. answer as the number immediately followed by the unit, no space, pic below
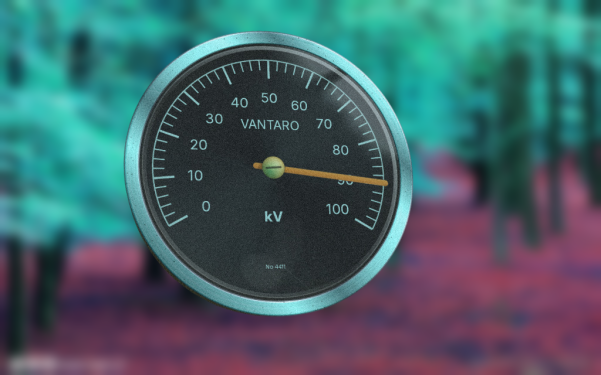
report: 90kV
